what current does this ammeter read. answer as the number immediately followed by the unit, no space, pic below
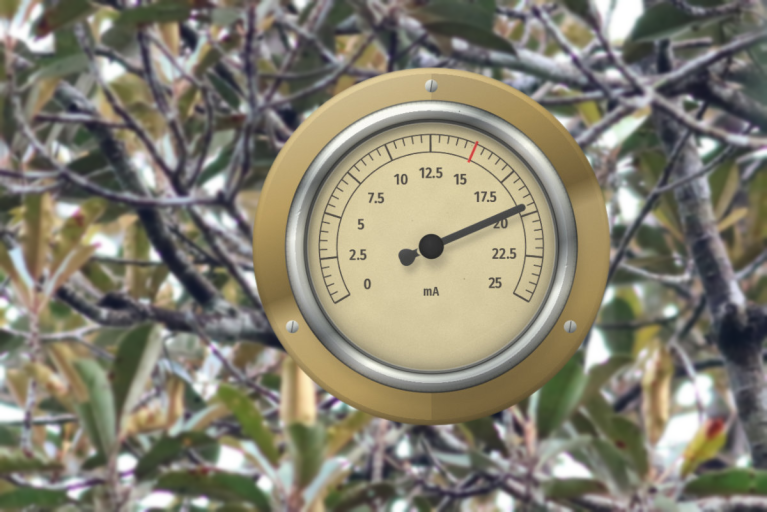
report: 19.5mA
